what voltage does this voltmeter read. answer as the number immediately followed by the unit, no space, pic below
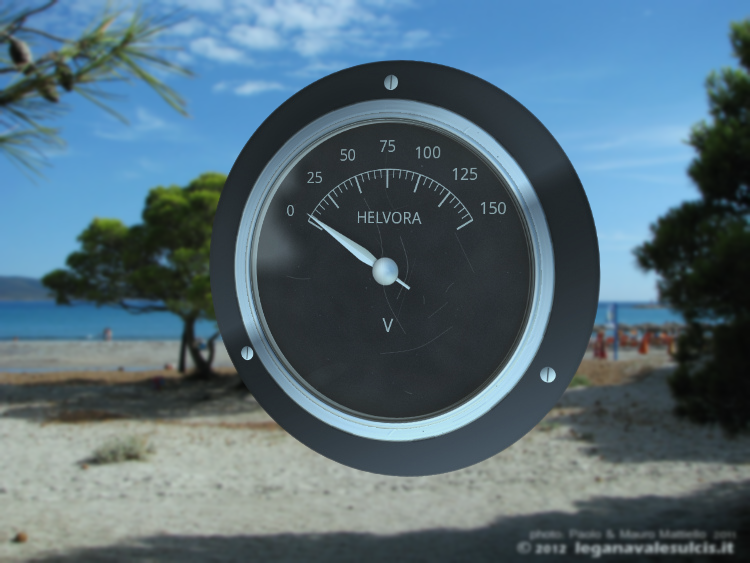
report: 5V
